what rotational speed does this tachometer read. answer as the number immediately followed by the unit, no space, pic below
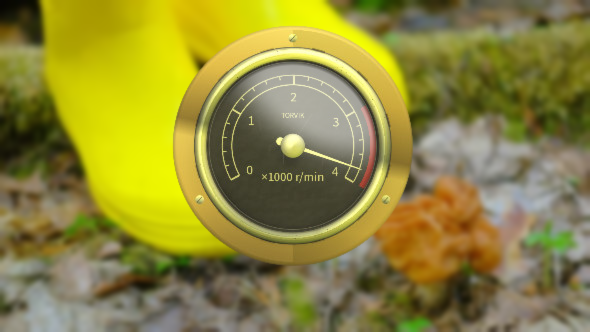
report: 3800rpm
